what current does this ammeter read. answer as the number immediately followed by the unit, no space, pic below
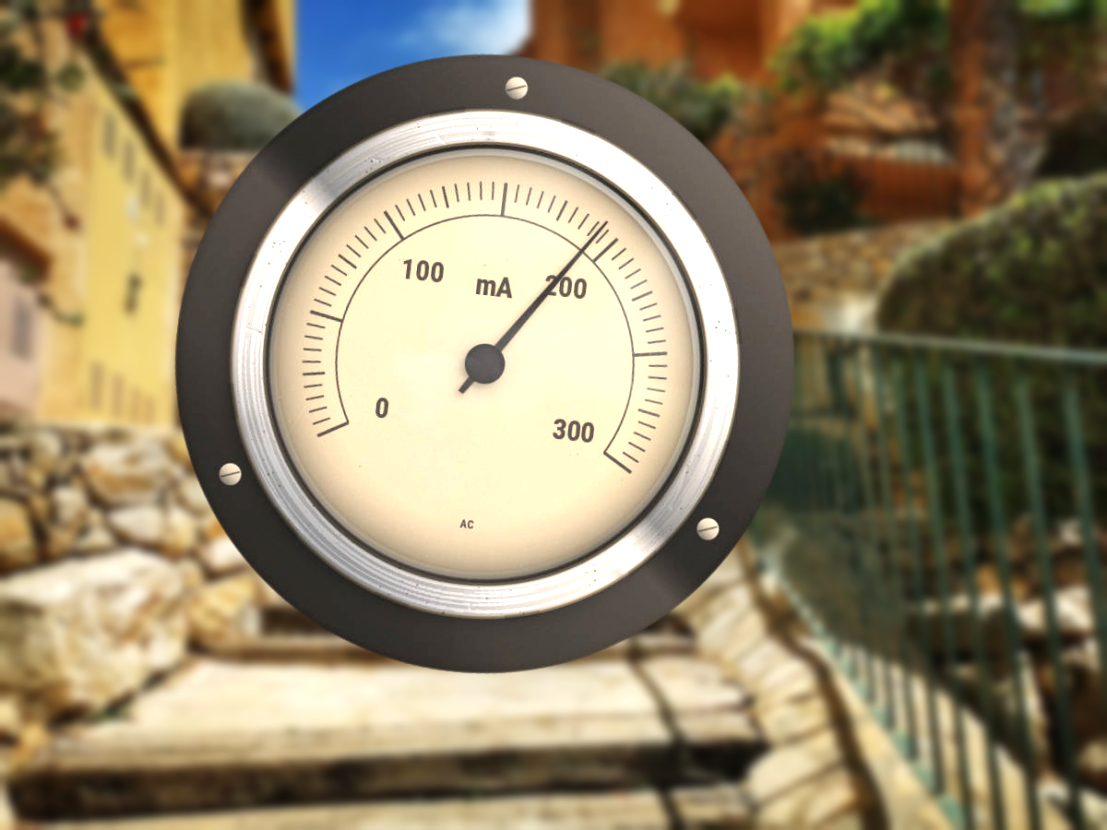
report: 192.5mA
